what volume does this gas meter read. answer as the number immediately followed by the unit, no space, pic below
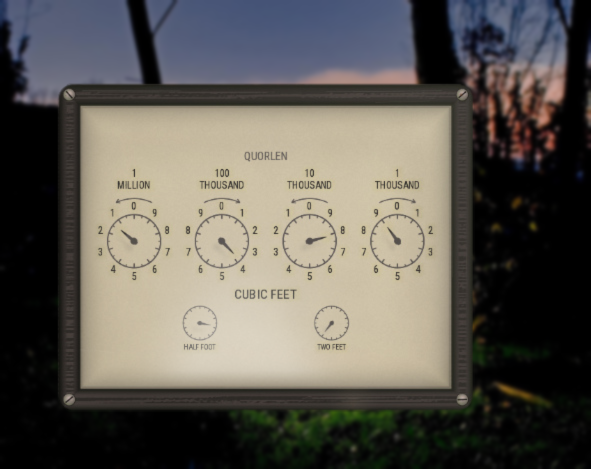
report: 137900ft³
